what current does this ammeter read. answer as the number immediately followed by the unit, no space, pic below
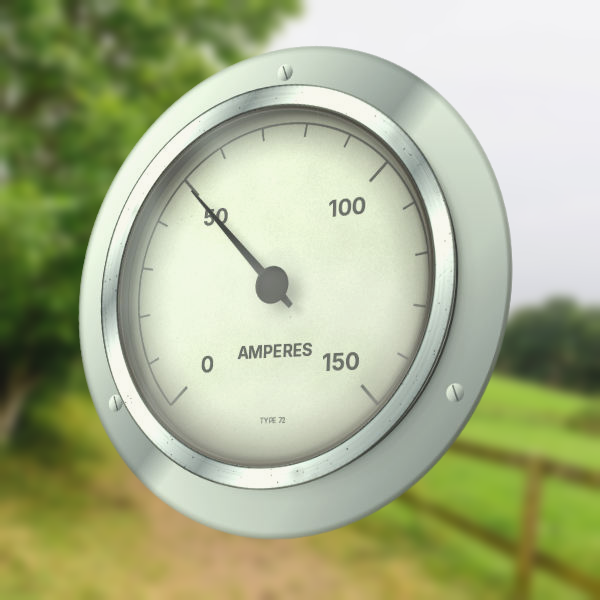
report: 50A
